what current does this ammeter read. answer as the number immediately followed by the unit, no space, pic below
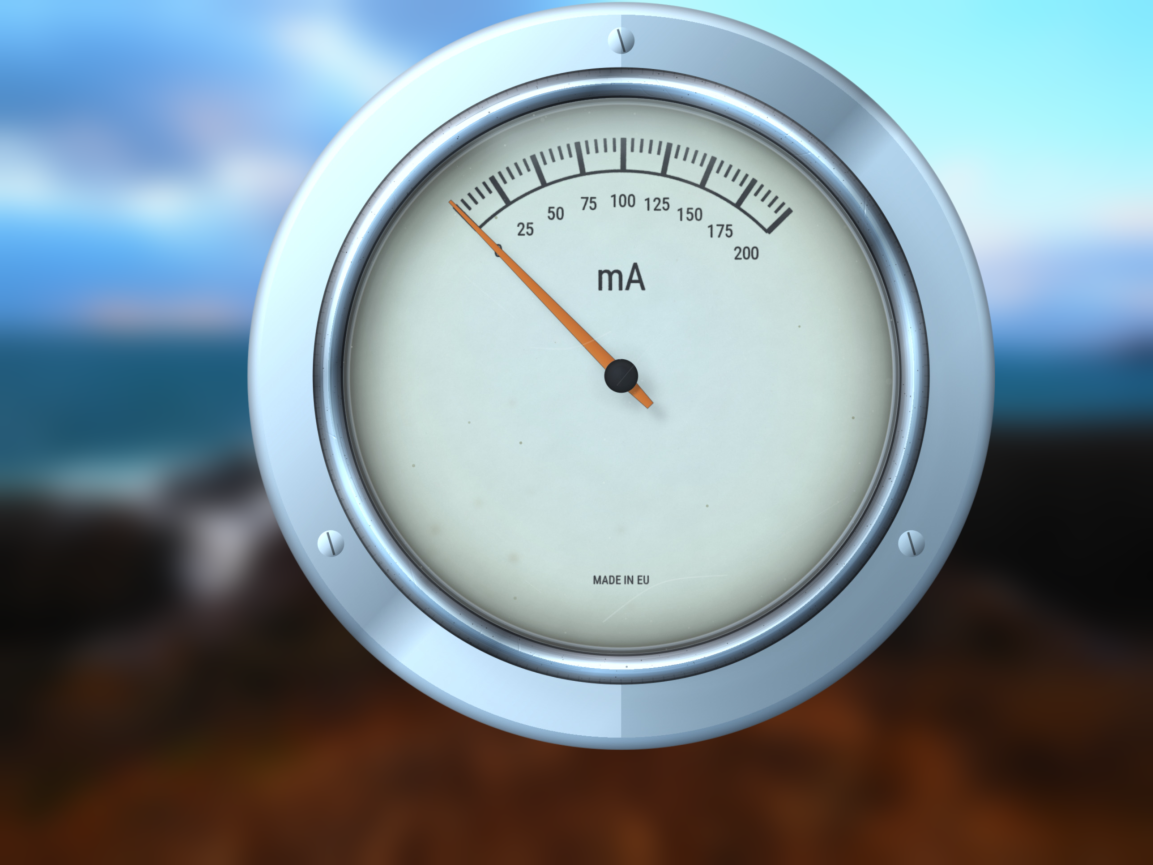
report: 0mA
